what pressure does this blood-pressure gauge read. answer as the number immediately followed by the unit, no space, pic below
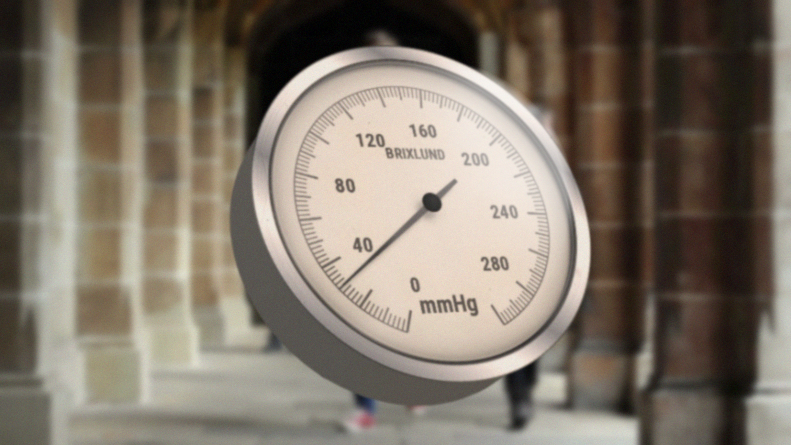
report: 30mmHg
